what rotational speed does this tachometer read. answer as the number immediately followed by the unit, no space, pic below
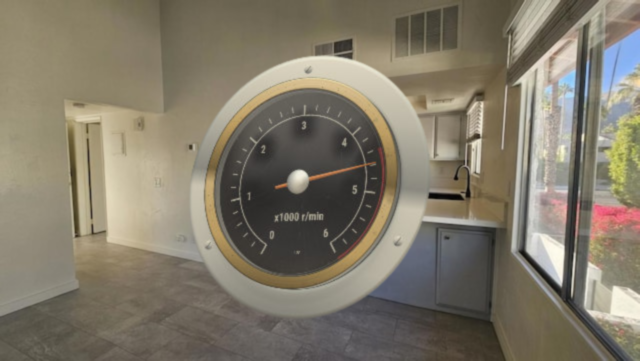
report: 4600rpm
